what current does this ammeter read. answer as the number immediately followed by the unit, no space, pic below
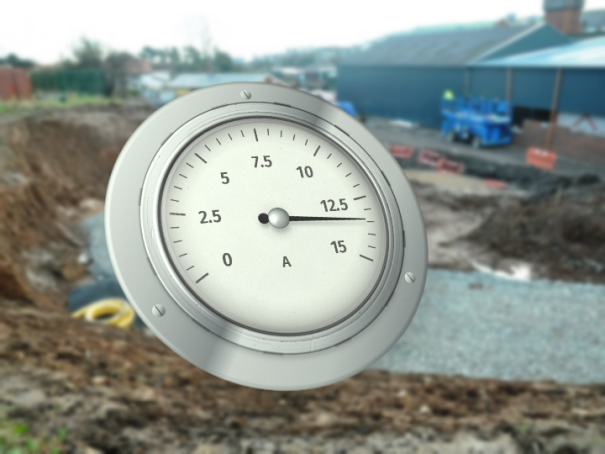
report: 13.5A
